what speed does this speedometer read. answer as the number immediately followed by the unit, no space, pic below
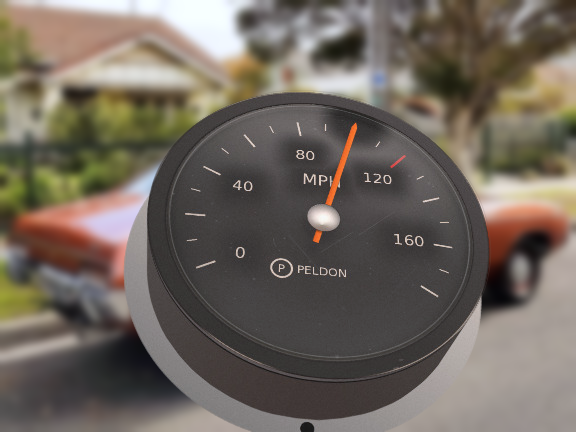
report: 100mph
